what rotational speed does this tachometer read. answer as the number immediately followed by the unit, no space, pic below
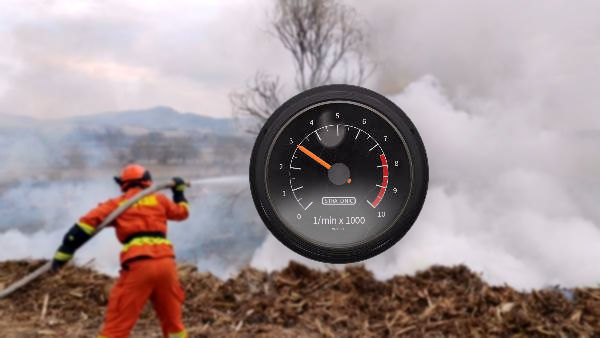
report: 3000rpm
